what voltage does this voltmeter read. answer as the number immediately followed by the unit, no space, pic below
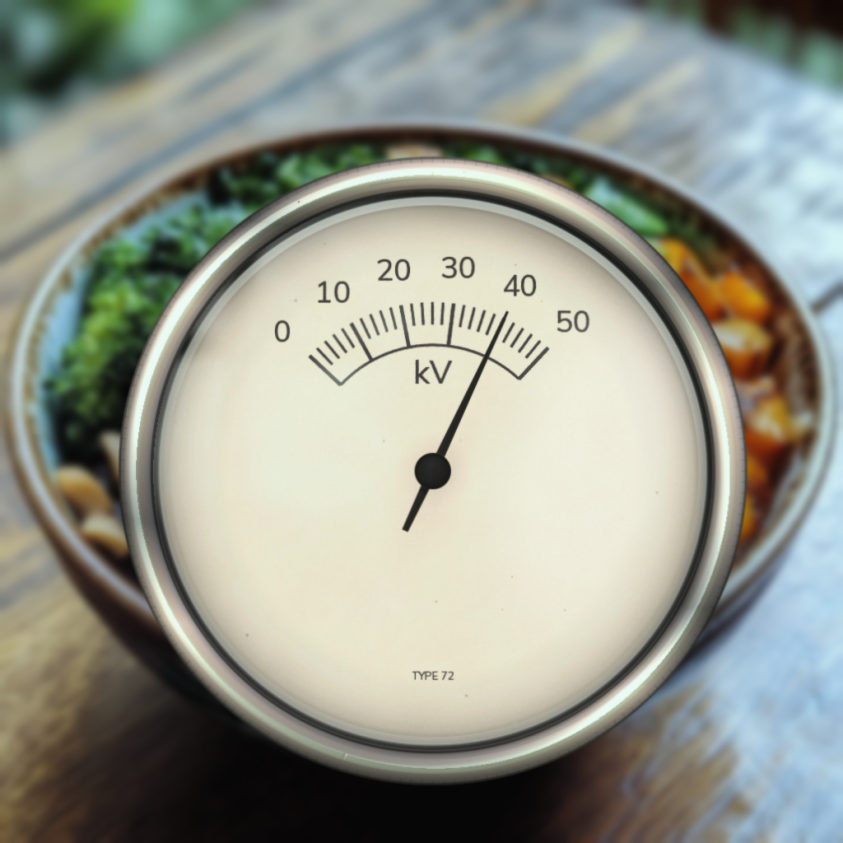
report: 40kV
